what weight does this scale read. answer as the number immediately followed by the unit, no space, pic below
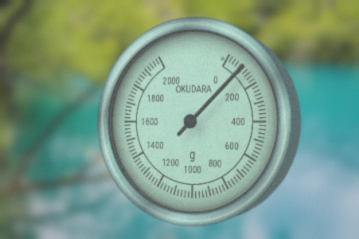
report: 100g
